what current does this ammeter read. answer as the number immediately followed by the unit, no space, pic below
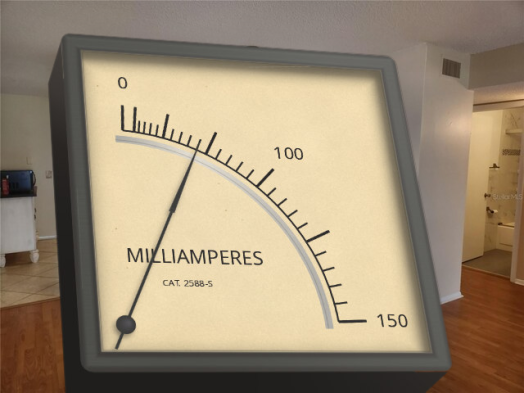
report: 70mA
